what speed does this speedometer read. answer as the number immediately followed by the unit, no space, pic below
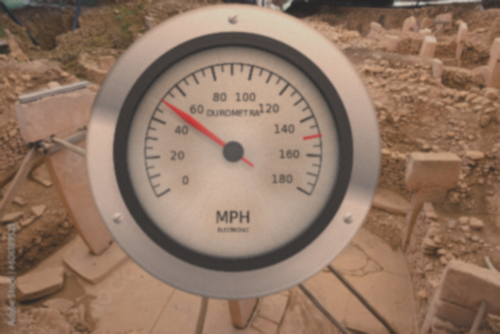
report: 50mph
